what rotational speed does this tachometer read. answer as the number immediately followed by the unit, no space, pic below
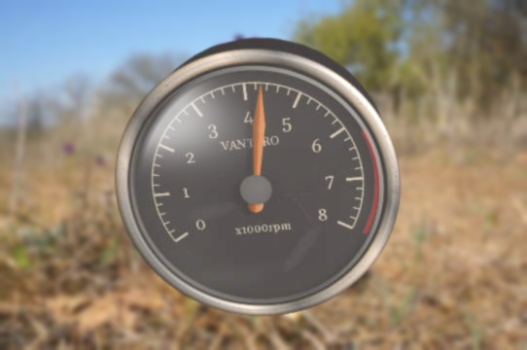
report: 4300rpm
